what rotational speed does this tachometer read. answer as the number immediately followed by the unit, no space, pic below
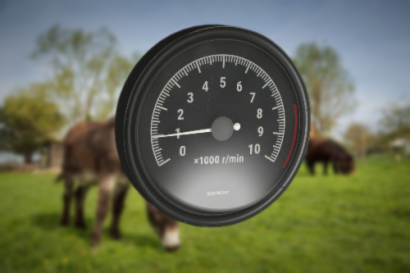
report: 1000rpm
